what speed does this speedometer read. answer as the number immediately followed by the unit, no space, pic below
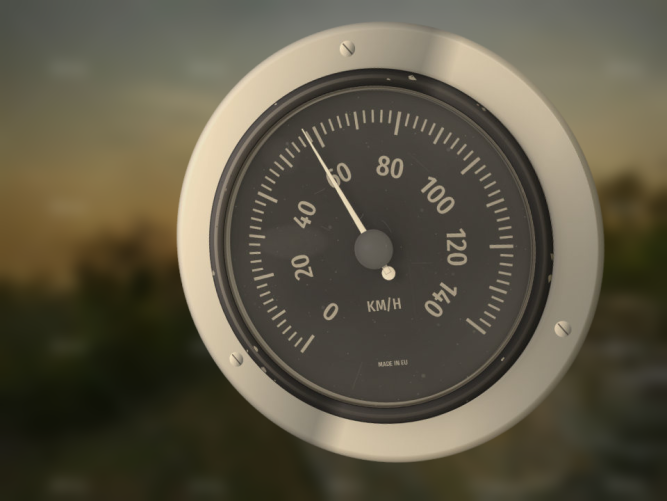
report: 58km/h
